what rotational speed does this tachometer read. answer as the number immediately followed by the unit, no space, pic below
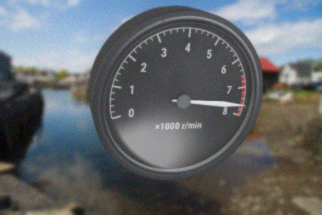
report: 7600rpm
